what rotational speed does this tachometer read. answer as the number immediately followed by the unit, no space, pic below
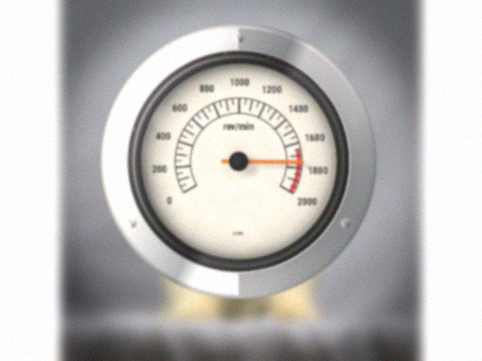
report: 1750rpm
